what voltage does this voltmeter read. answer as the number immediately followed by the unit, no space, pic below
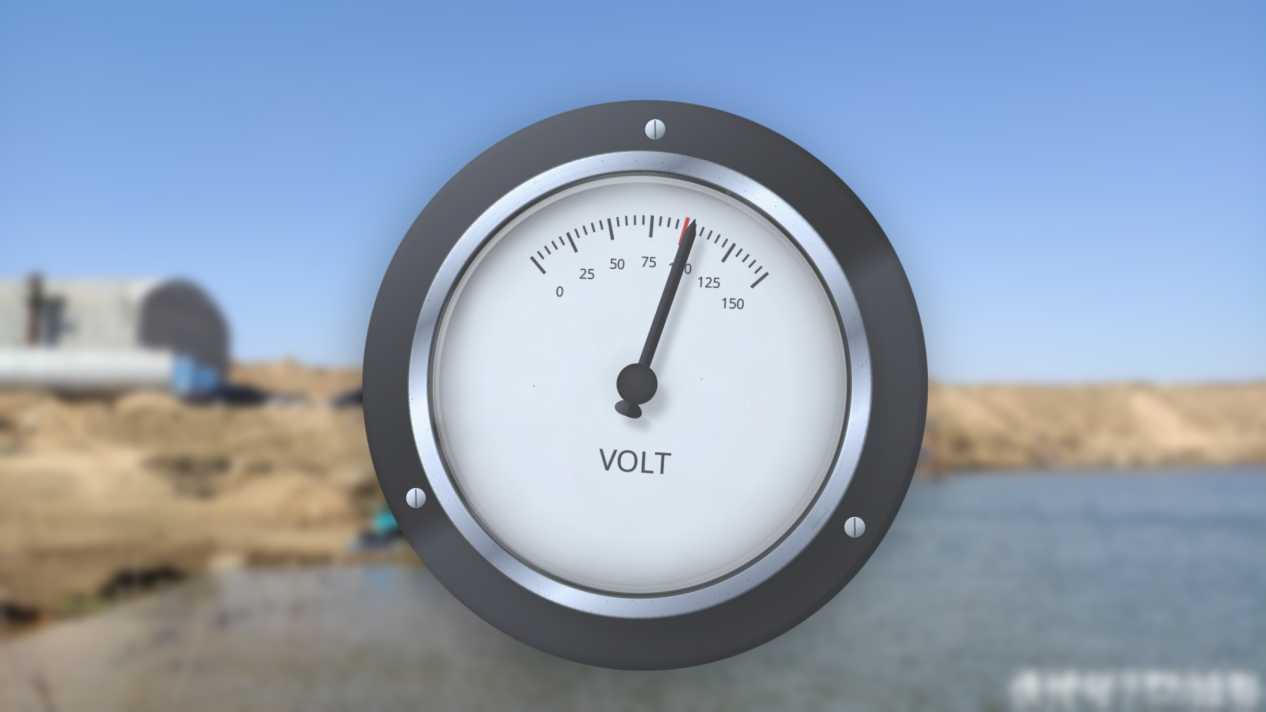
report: 100V
